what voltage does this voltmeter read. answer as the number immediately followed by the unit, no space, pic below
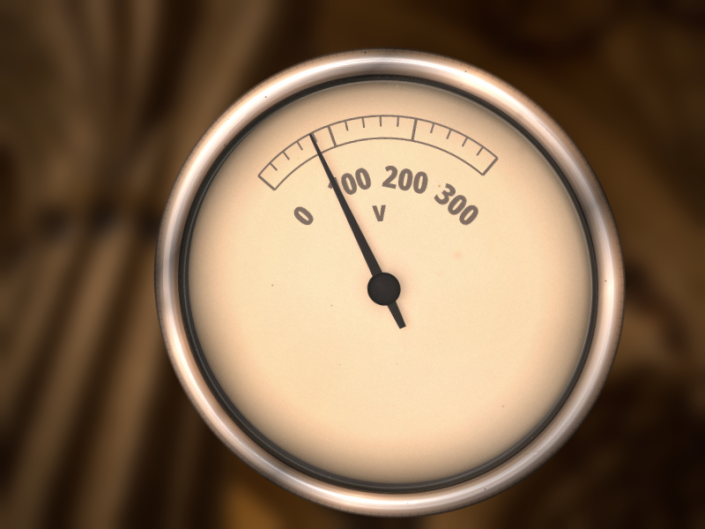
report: 80V
